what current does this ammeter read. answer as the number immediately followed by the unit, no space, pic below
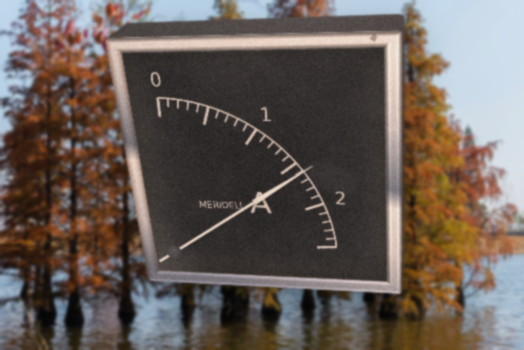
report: 1.6A
